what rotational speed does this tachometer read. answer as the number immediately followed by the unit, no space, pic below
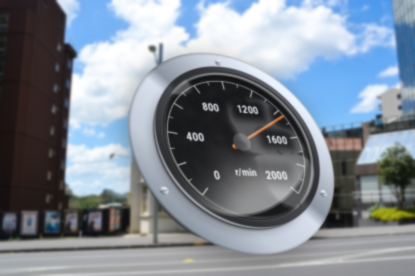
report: 1450rpm
